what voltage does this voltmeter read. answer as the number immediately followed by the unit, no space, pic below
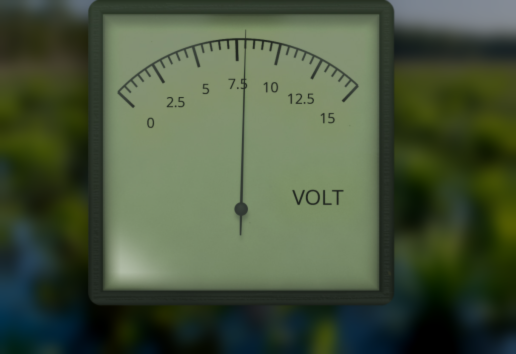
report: 8V
